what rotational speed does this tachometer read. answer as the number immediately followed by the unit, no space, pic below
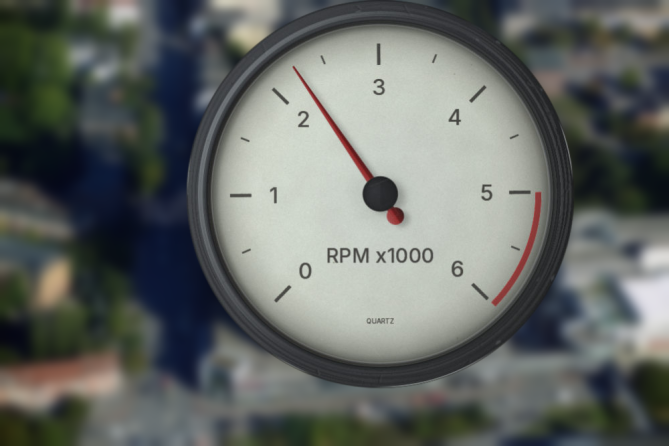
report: 2250rpm
